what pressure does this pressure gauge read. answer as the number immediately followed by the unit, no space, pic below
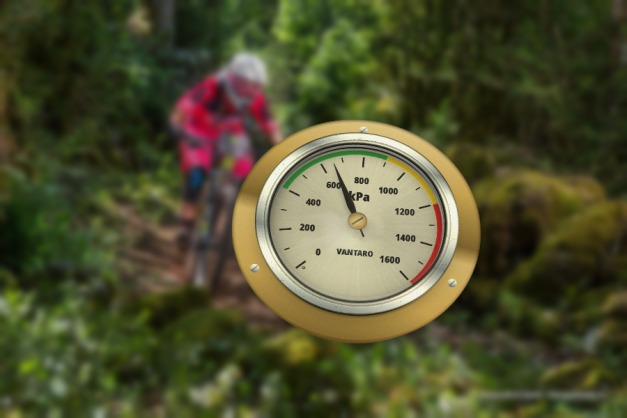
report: 650kPa
